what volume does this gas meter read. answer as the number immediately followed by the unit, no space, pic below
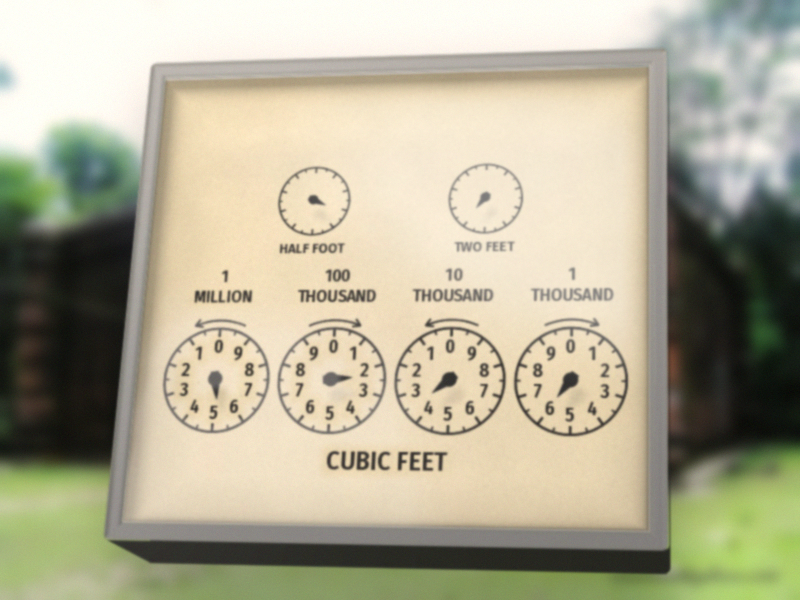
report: 523600ft³
